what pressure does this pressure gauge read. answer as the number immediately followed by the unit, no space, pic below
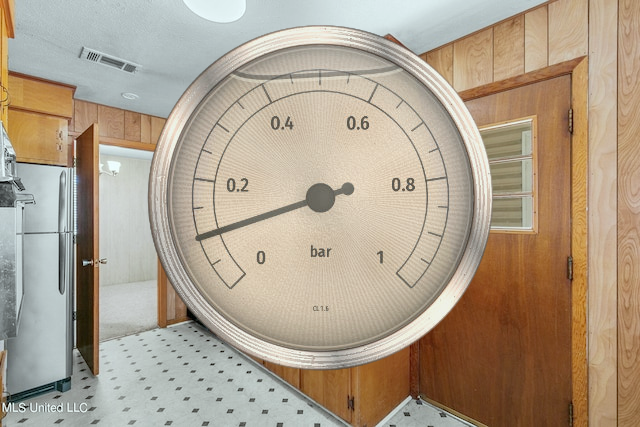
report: 0.1bar
